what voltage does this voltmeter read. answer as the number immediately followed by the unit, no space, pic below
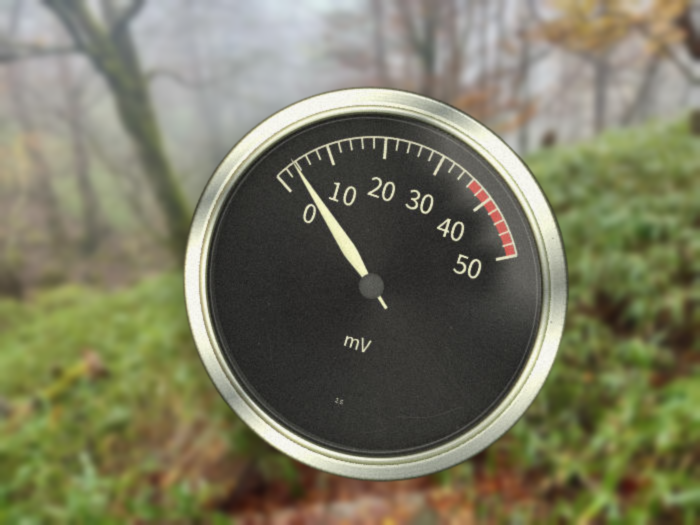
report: 4mV
